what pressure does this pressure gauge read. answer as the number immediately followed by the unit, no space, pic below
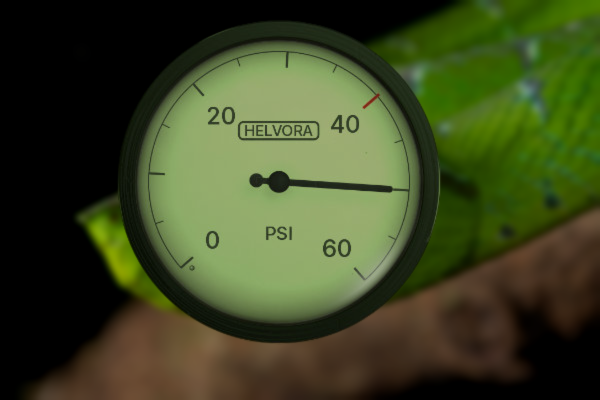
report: 50psi
